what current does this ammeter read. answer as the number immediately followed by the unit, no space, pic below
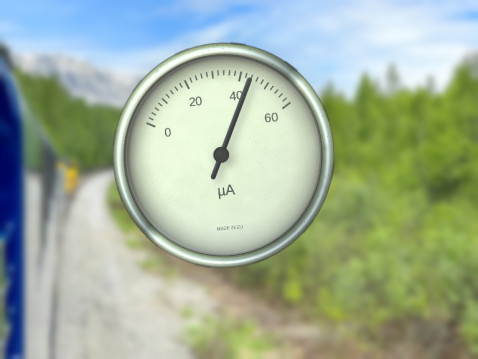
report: 44µA
